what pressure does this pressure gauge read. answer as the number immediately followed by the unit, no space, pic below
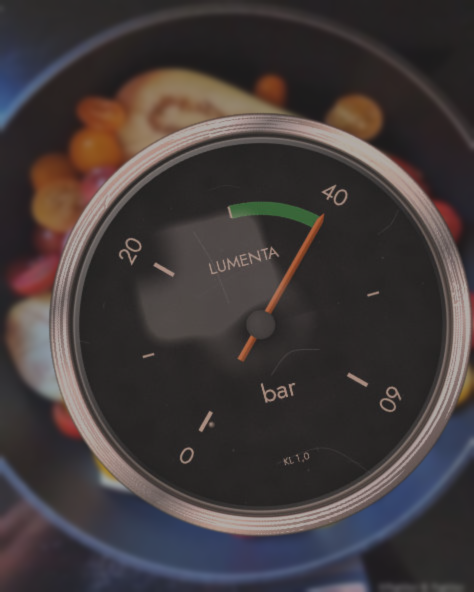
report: 40bar
